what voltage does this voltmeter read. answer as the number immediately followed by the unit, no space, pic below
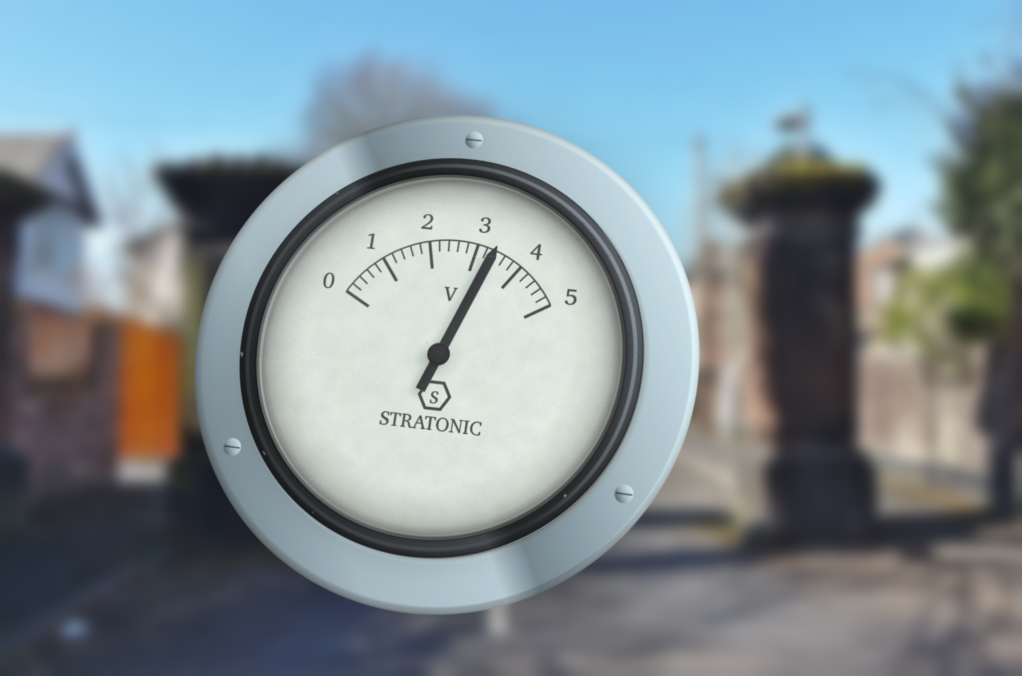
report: 3.4V
